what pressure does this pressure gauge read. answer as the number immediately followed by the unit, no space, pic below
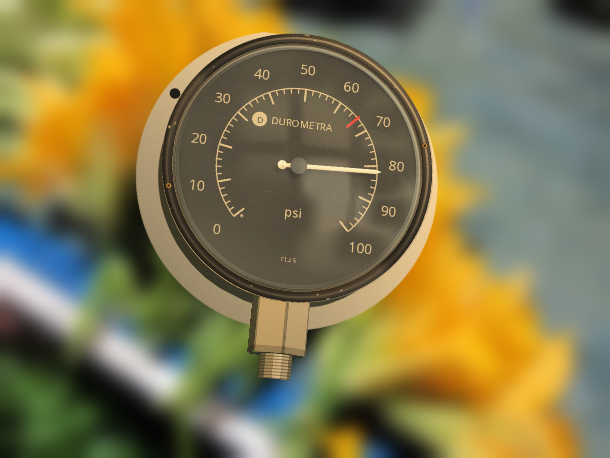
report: 82psi
